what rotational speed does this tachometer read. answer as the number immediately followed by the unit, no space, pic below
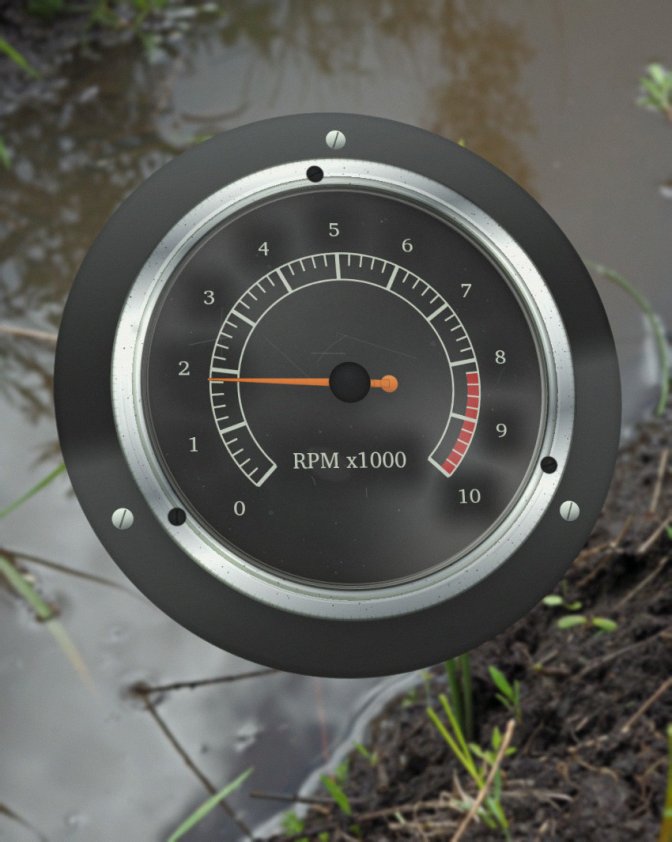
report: 1800rpm
